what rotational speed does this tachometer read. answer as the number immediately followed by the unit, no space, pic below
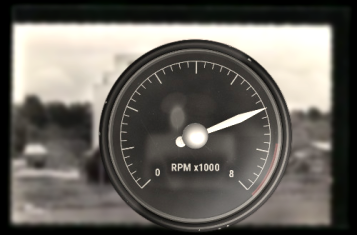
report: 6000rpm
